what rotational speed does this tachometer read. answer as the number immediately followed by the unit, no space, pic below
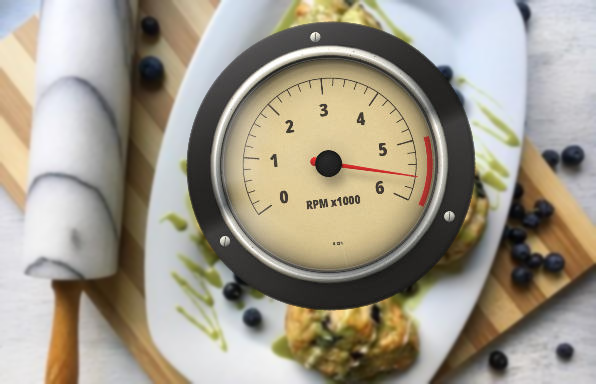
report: 5600rpm
